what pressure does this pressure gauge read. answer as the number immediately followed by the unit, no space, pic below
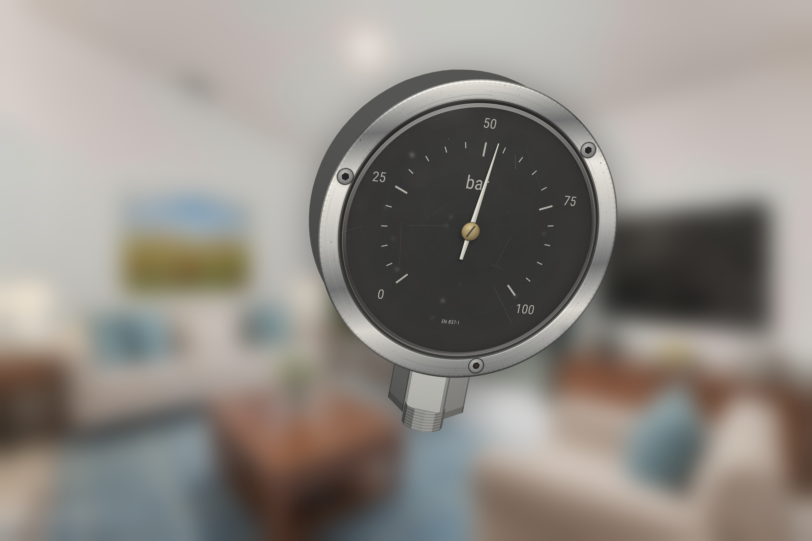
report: 52.5bar
